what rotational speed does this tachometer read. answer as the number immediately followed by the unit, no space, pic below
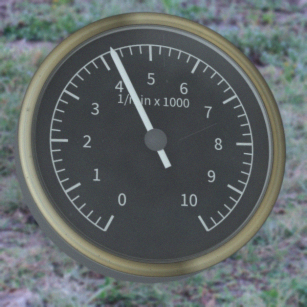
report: 4200rpm
